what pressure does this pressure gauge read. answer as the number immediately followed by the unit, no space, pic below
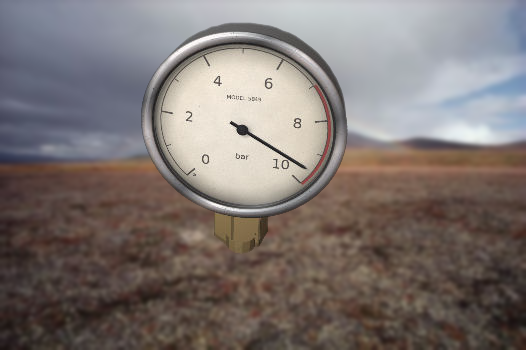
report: 9.5bar
